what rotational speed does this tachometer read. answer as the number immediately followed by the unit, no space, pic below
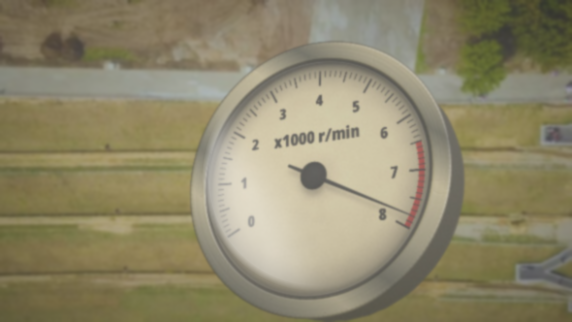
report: 7800rpm
